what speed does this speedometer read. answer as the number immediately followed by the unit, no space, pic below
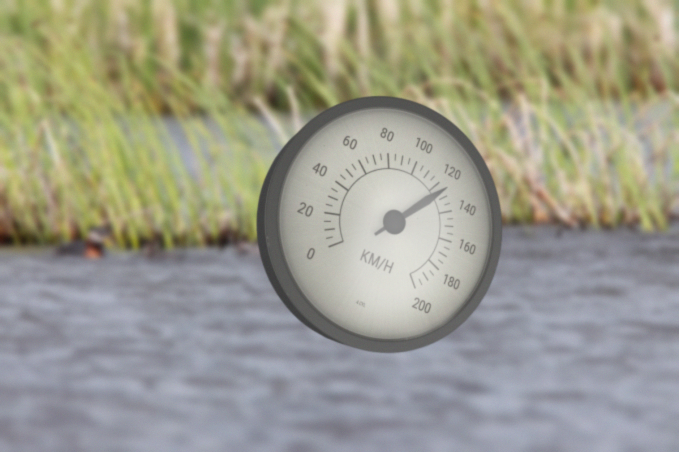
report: 125km/h
